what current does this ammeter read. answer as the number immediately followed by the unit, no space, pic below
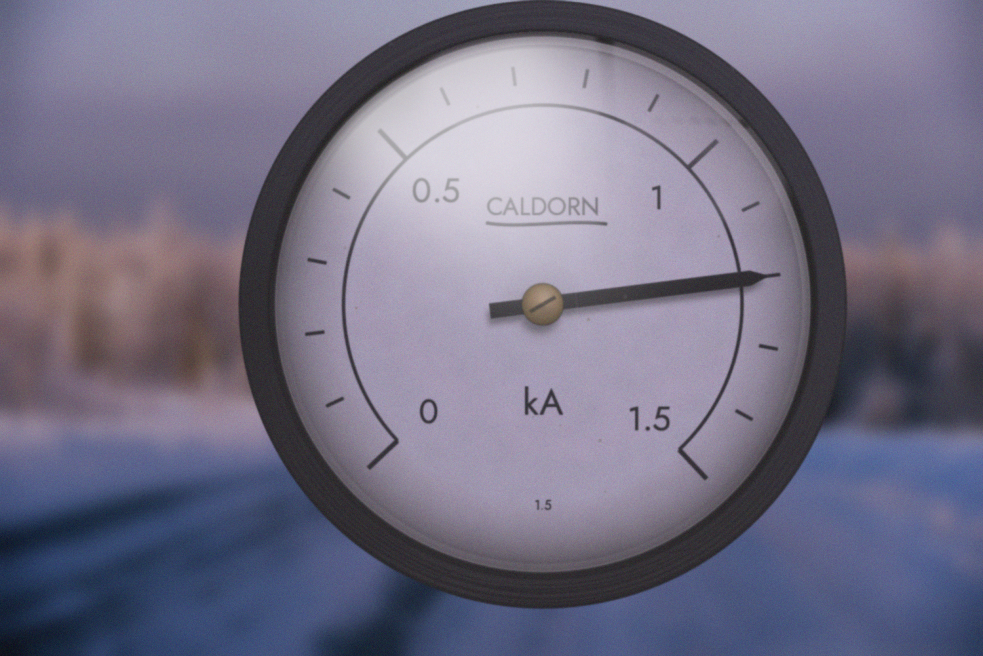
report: 1.2kA
